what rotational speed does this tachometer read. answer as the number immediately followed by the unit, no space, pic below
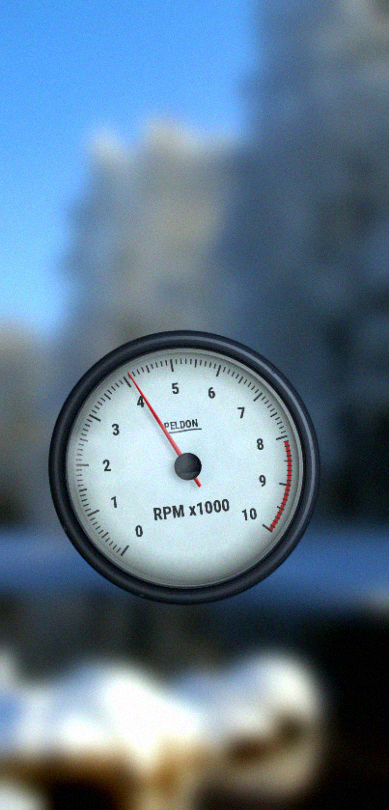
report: 4100rpm
